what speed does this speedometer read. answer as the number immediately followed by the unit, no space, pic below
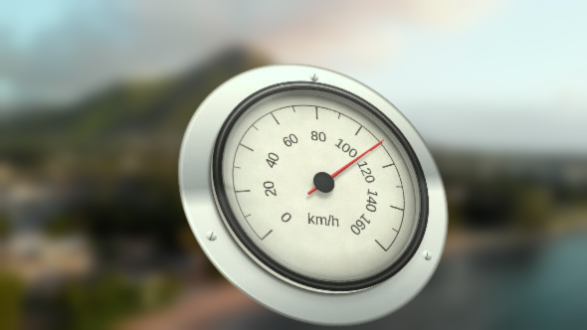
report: 110km/h
